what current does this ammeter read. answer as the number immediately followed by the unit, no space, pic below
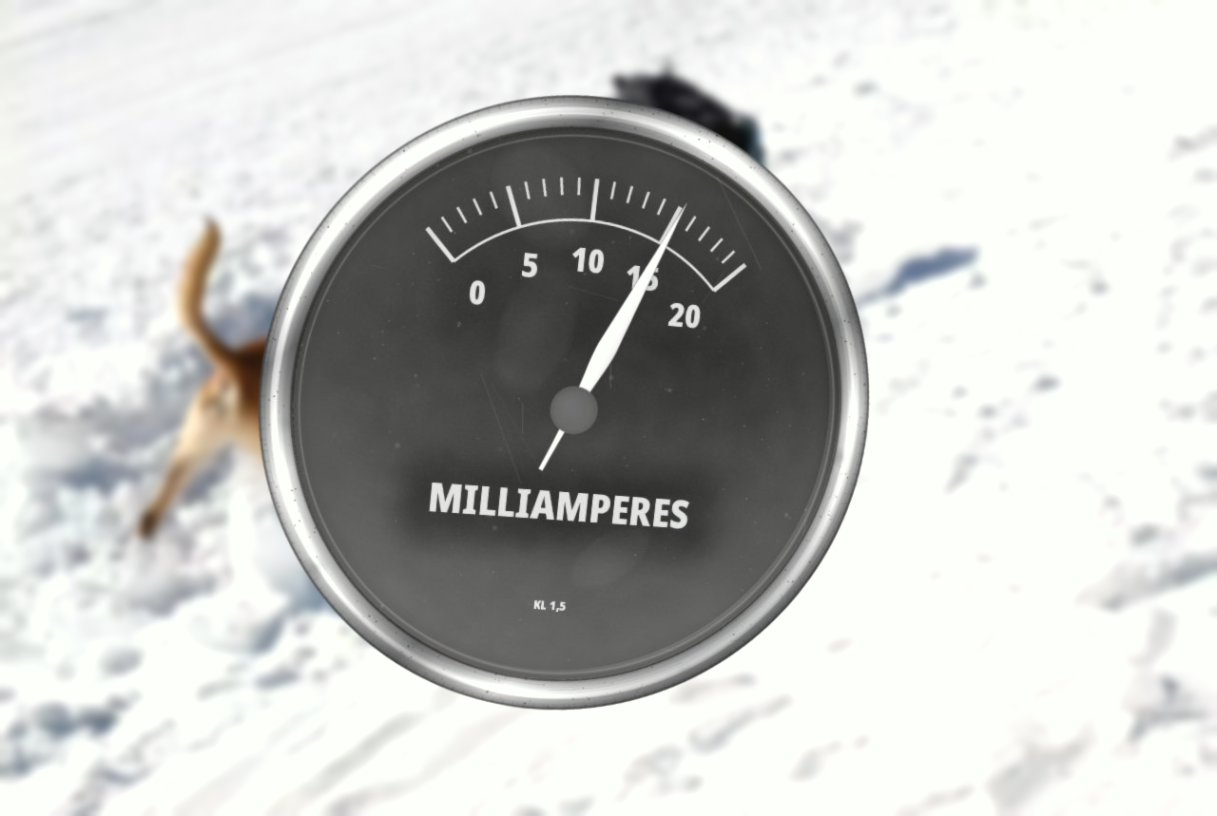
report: 15mA
